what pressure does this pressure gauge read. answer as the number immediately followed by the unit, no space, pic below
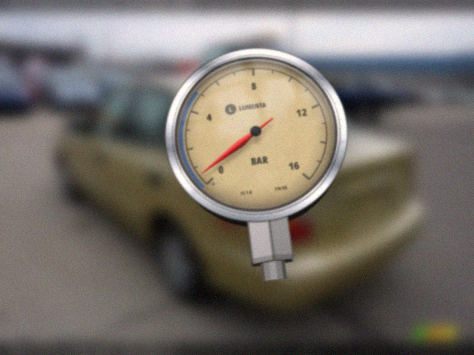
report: 0.5bar
